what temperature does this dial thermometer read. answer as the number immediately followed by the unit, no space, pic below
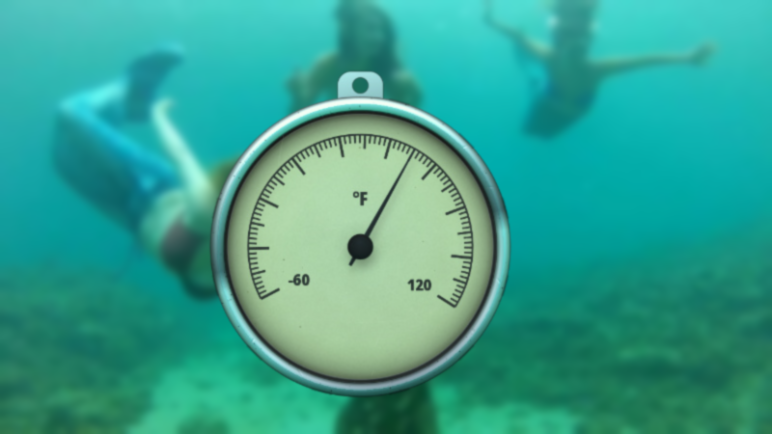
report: 50°F
